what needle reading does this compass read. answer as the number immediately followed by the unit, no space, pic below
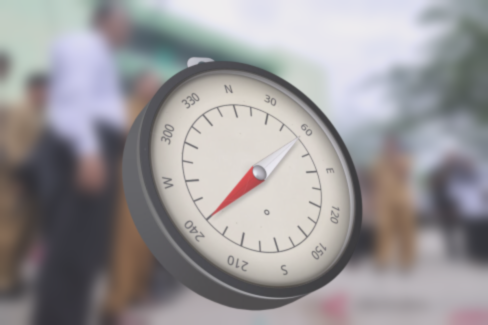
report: 240°
